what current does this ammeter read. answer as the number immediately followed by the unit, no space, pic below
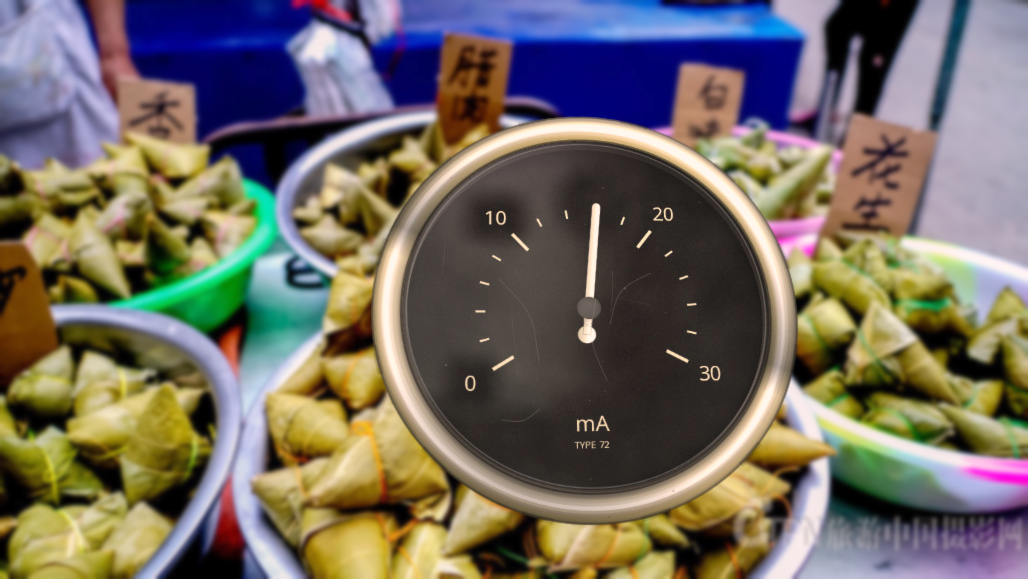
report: 16mA
